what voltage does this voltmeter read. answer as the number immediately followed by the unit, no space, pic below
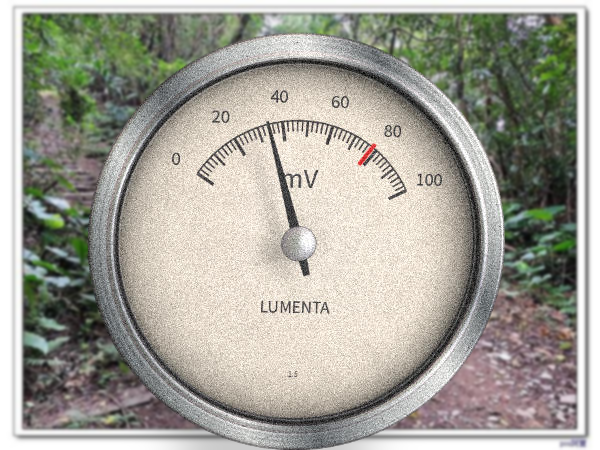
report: 34mV
